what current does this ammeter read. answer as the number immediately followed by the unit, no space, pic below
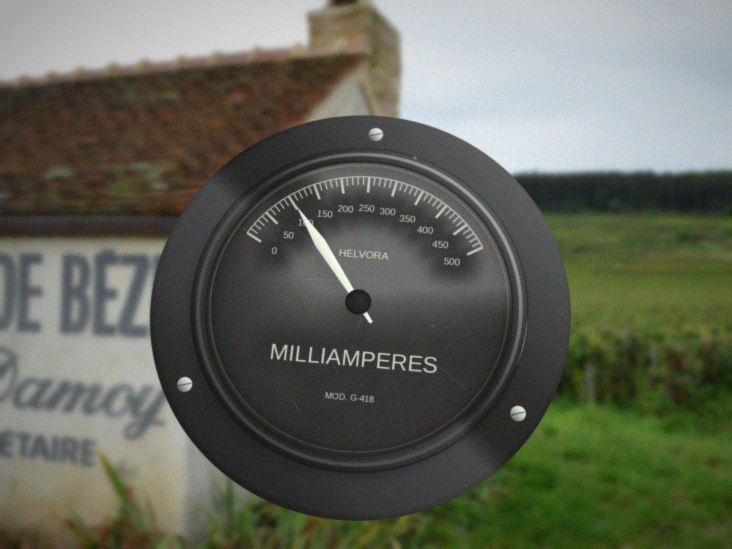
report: 100mA
